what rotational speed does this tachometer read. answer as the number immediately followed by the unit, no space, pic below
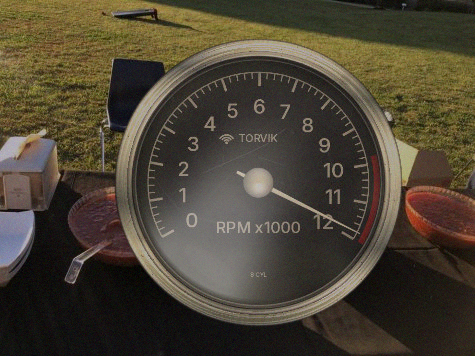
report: 11800rpm
